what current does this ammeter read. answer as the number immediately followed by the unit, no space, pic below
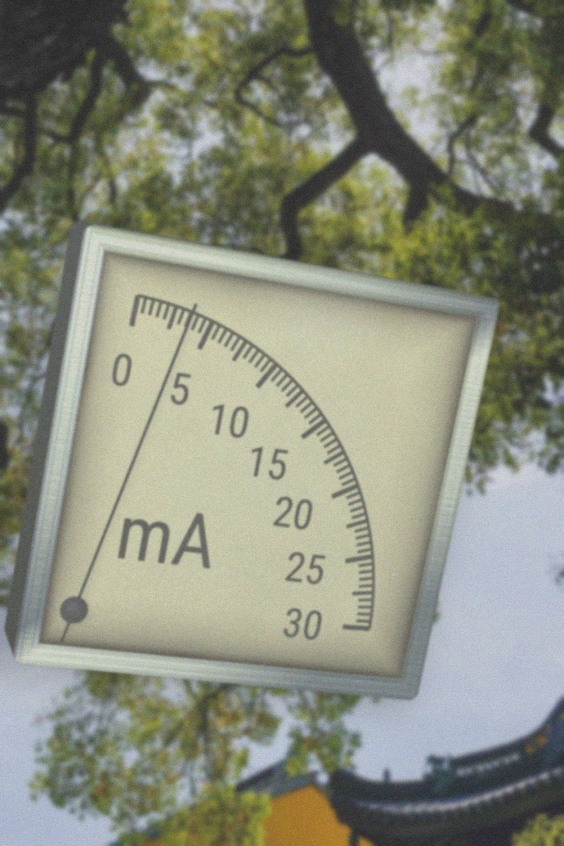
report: 3.5mA
